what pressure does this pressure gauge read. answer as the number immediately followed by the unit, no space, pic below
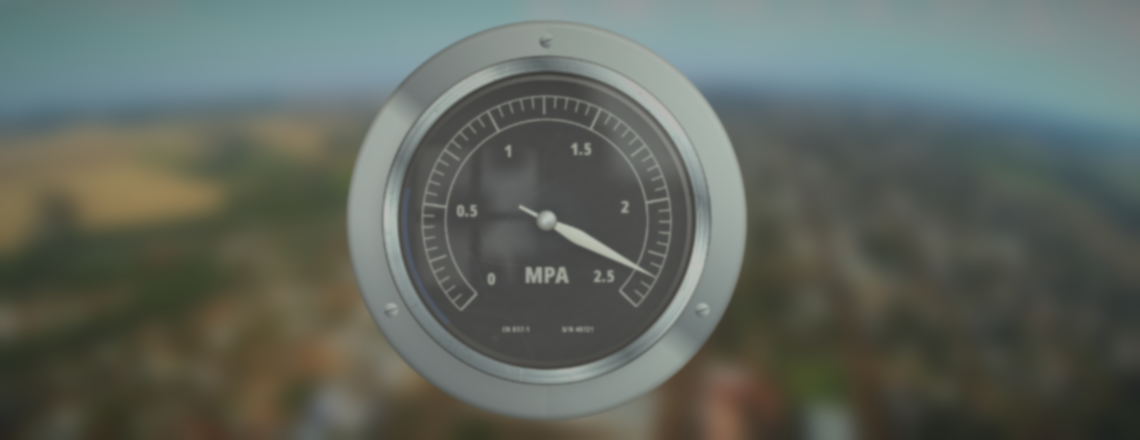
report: 2.35MPa
